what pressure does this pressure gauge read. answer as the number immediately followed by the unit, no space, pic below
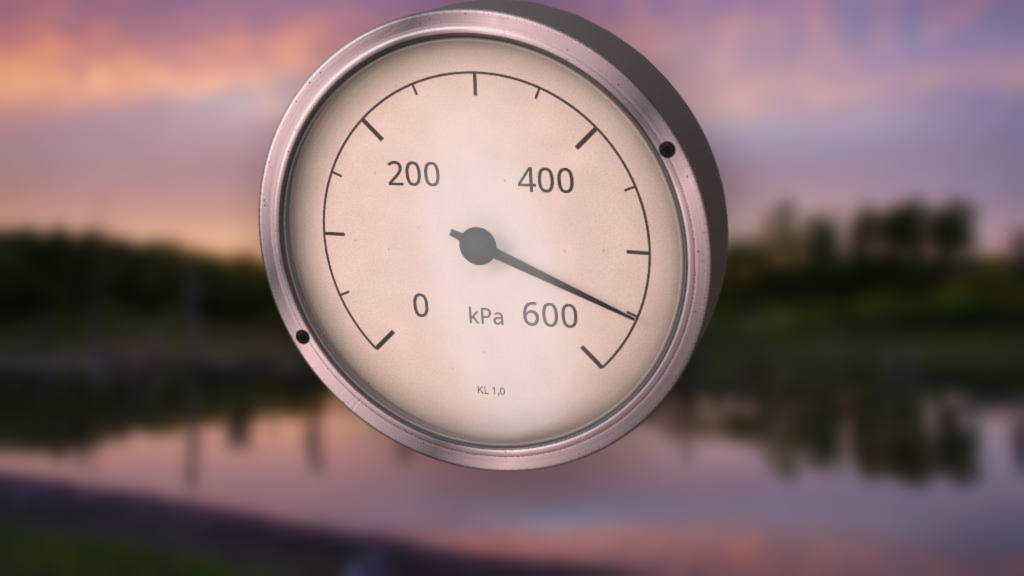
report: 550kPa
